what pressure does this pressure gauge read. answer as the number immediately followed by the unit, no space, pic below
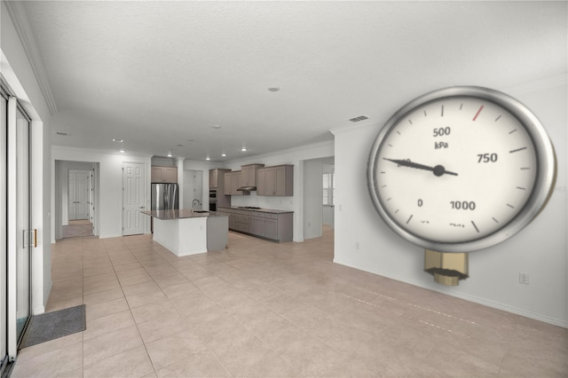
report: 250kPa
